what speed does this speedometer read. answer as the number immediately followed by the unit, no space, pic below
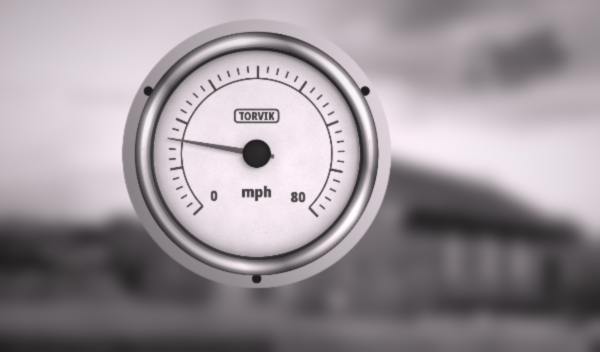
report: 16mph
